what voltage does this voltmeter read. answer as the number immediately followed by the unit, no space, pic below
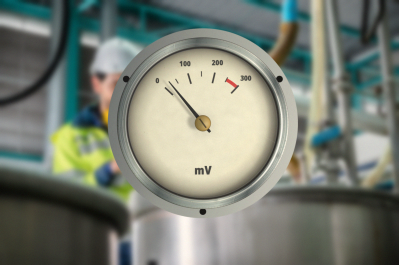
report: 25mV
